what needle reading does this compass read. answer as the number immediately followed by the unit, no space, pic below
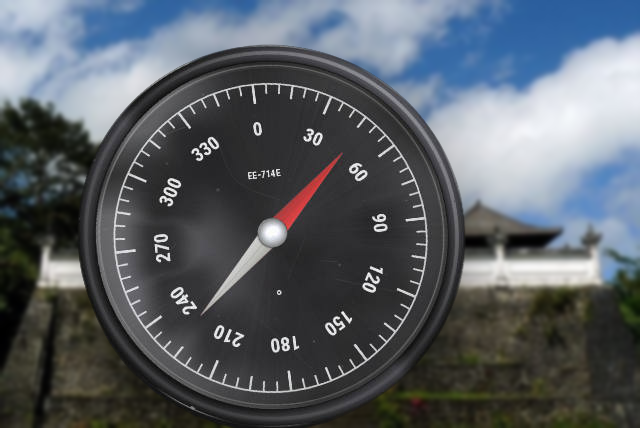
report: 47.5°
